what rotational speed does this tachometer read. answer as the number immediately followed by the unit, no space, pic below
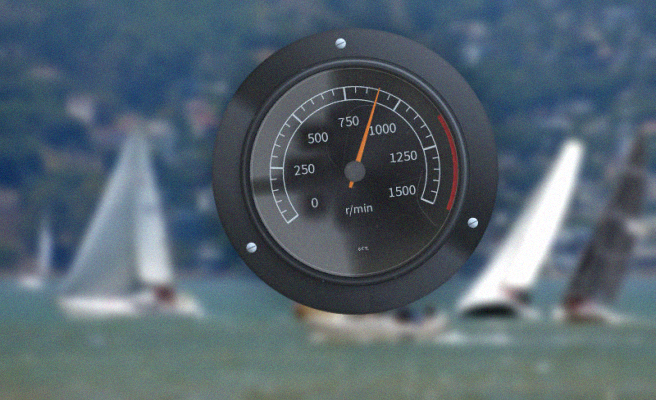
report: 900rpm
